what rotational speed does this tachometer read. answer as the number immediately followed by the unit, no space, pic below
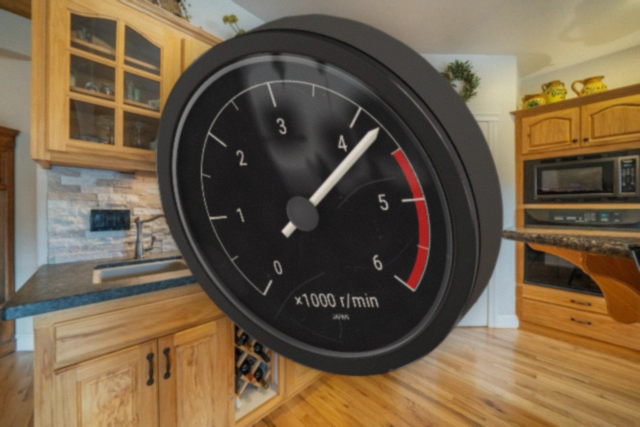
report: 4250rpm
